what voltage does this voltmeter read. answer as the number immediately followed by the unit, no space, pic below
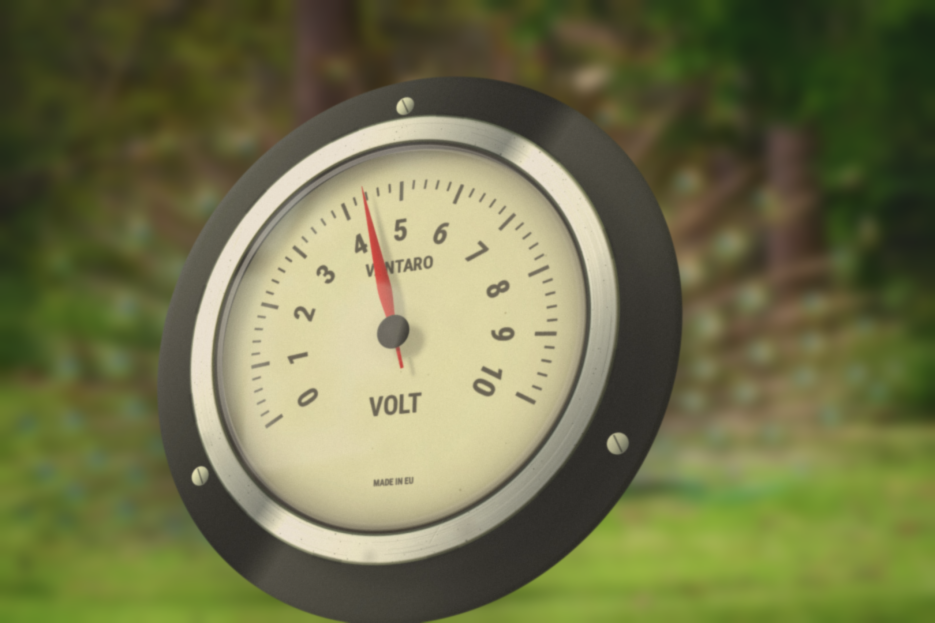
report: 4.4V
